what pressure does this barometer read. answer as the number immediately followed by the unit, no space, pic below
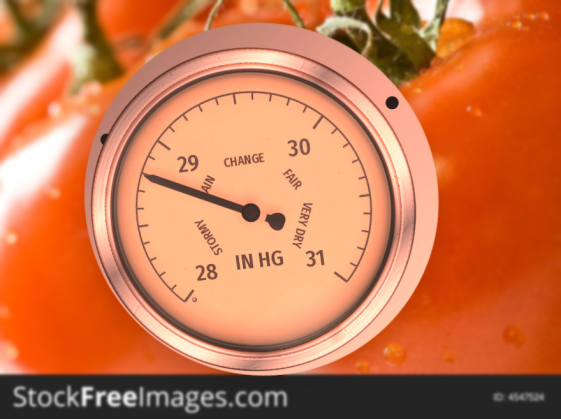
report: 28.8inHg
